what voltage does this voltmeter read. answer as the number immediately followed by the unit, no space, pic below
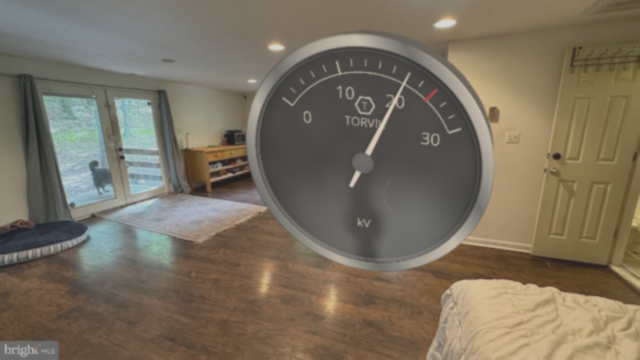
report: 20kV
